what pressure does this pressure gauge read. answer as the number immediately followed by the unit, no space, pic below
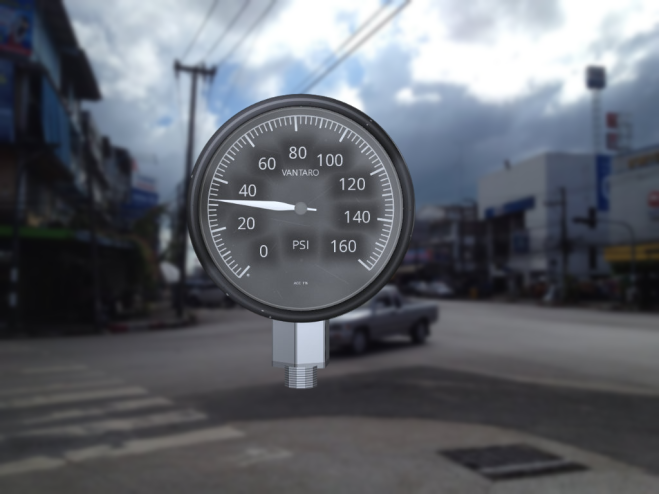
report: 32psi
